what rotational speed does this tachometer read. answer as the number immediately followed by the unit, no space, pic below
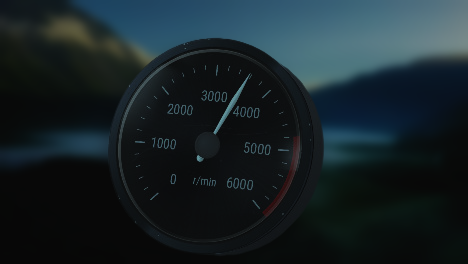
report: 3600rpm
